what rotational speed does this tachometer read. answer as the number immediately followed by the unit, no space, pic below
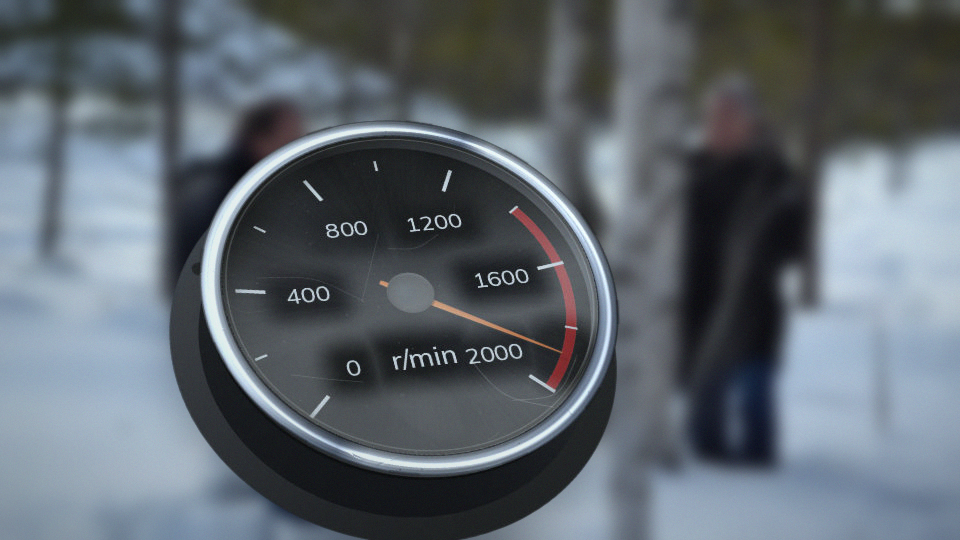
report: 1900rpm
